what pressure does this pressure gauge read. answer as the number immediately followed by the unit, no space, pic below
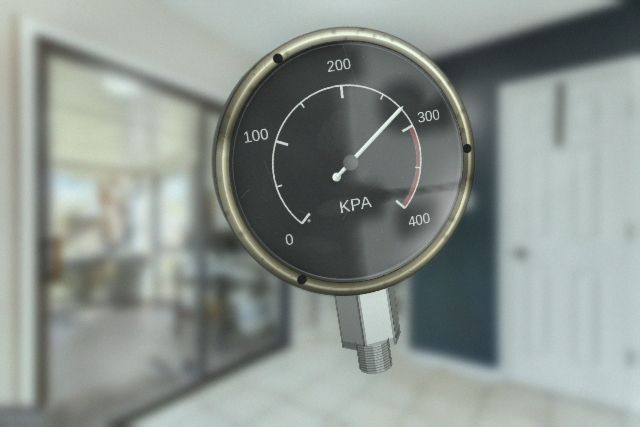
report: 275kPa
